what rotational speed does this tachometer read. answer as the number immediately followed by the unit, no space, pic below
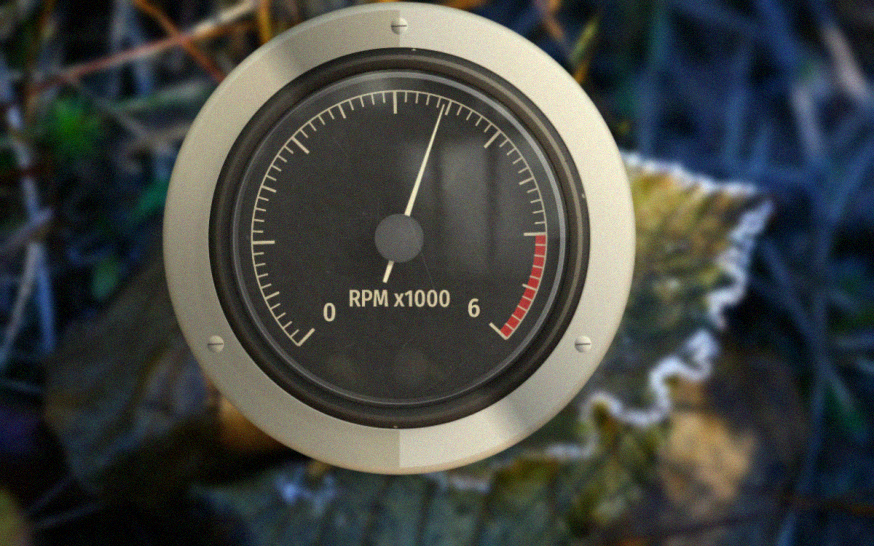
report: 3450rpm
